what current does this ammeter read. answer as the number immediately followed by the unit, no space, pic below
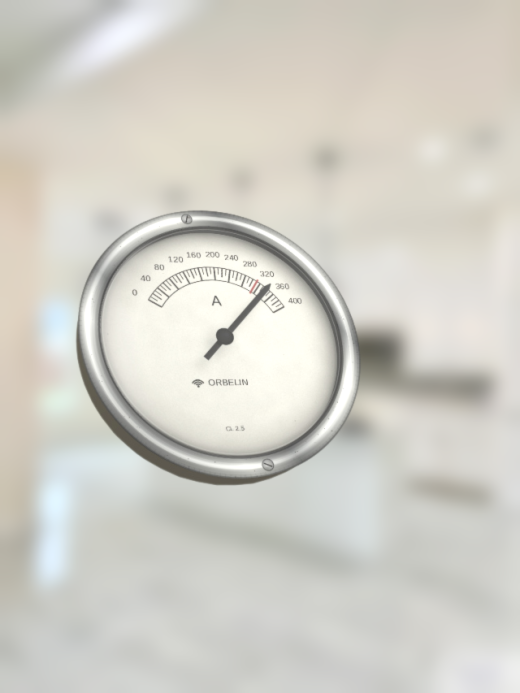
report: 340A
